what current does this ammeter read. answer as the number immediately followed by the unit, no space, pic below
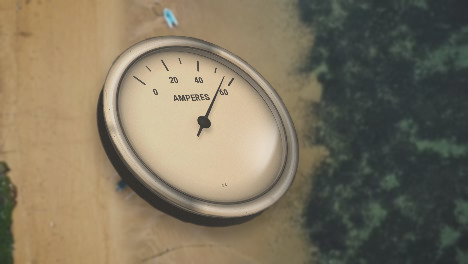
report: 55A
